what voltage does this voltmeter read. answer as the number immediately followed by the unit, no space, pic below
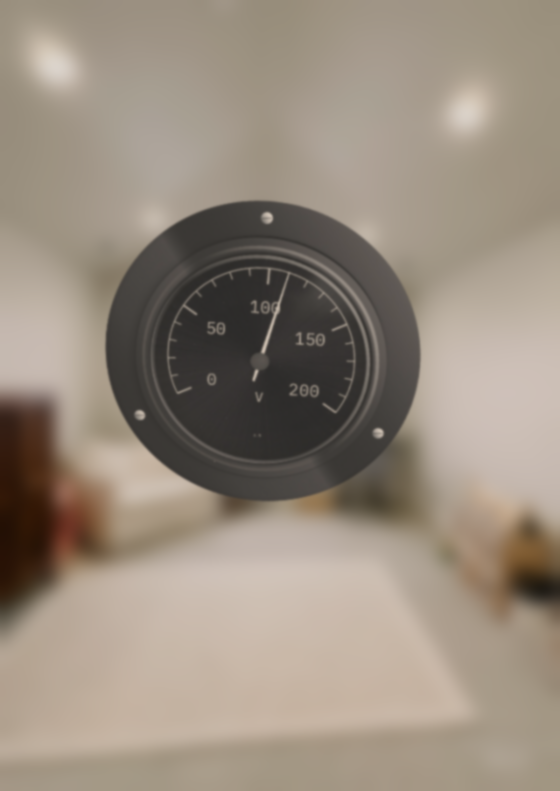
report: 110V
